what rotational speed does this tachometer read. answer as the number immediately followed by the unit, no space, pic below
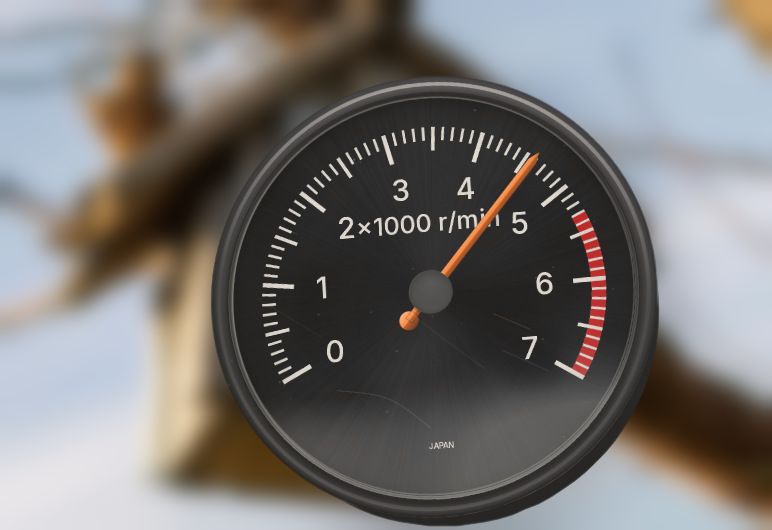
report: 4600rpm
